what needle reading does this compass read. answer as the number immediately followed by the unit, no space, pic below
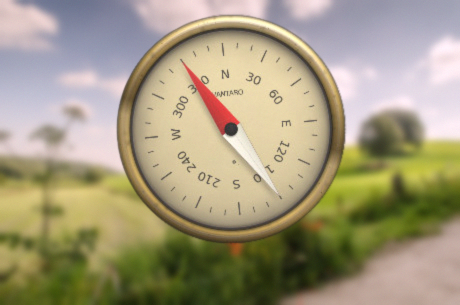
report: 330°
